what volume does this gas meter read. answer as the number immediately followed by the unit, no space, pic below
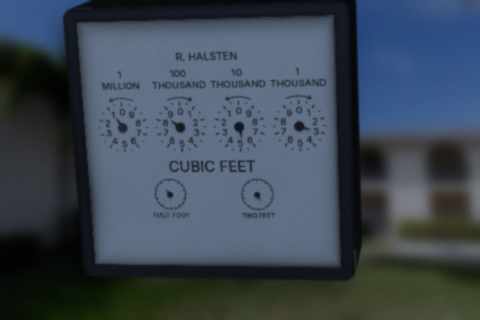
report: 85300ft³
